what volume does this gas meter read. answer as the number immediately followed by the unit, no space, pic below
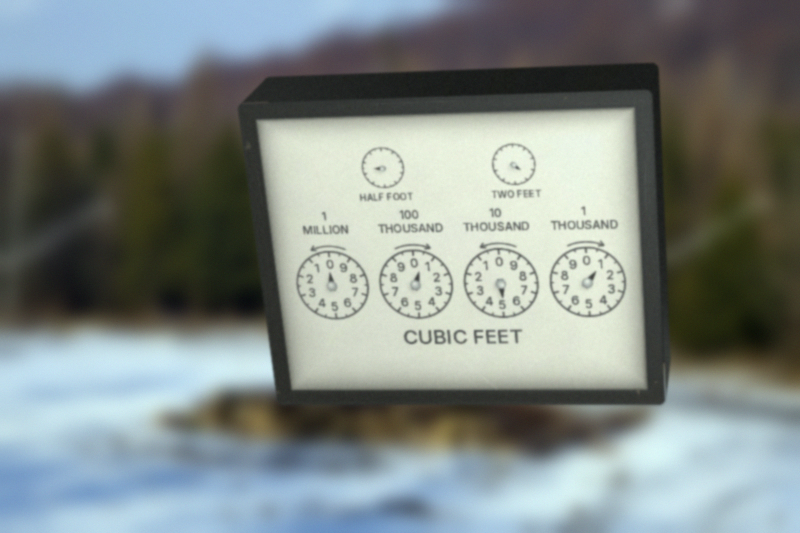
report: 5100ft³
